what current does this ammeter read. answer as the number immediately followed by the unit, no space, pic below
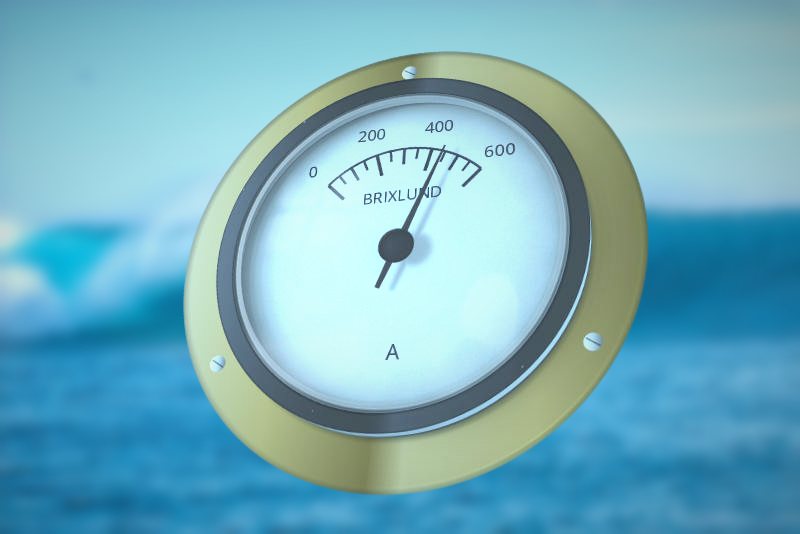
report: 450A
